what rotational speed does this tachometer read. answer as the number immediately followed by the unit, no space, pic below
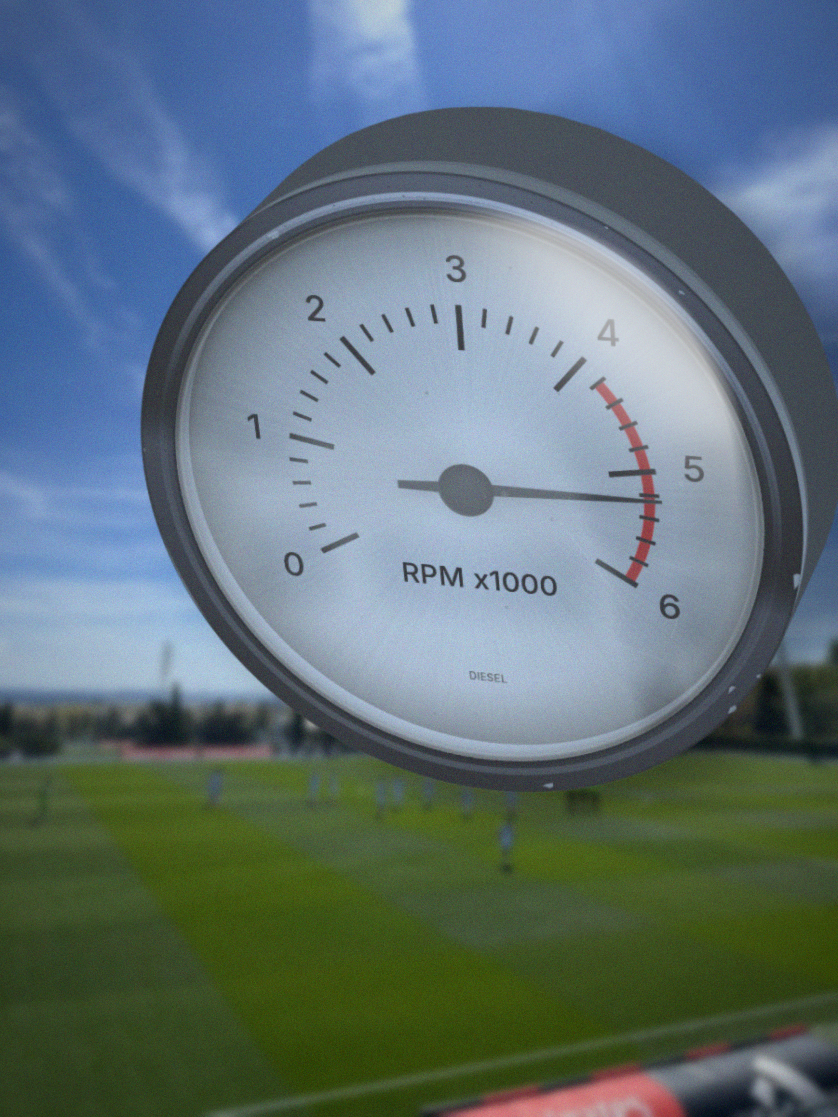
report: 5200rpm
